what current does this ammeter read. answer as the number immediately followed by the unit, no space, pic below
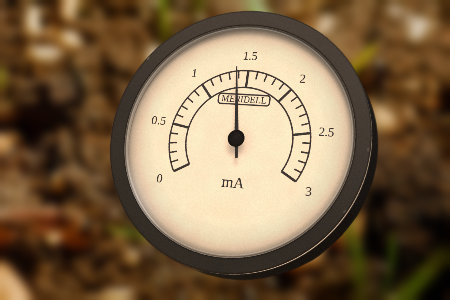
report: 1.4mA
